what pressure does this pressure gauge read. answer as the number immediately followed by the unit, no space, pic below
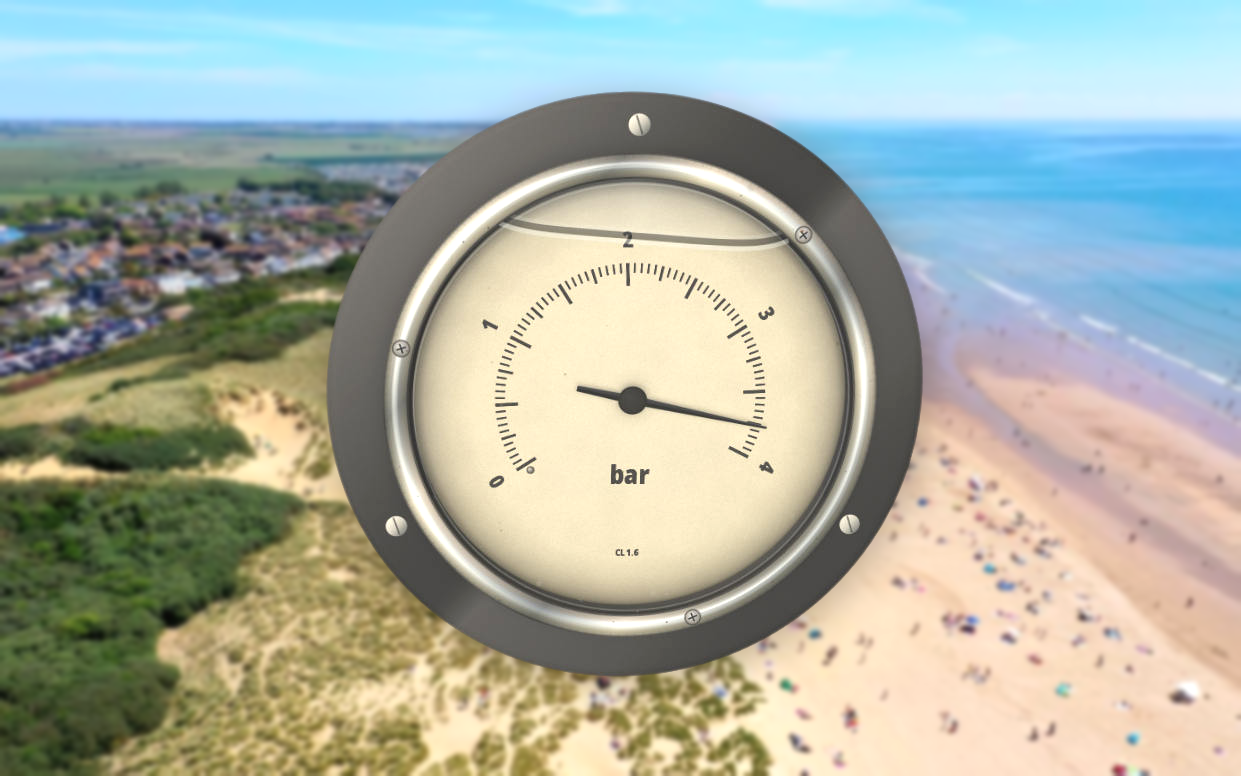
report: 3.75bar
